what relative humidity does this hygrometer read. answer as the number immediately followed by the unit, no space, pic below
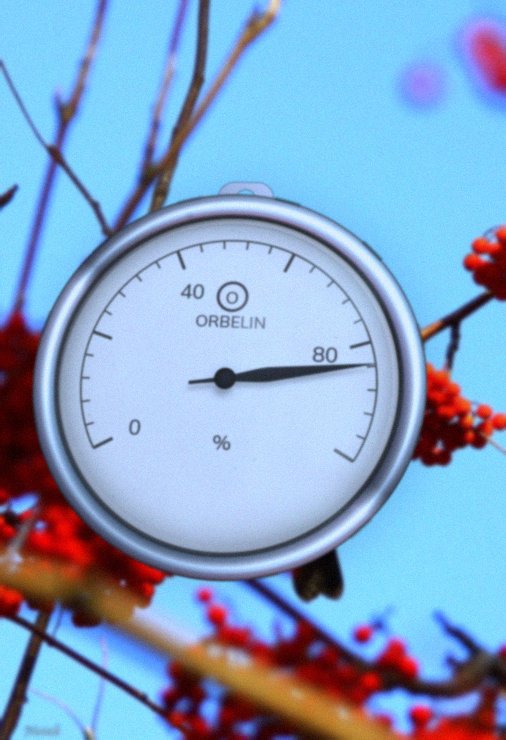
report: 84%
